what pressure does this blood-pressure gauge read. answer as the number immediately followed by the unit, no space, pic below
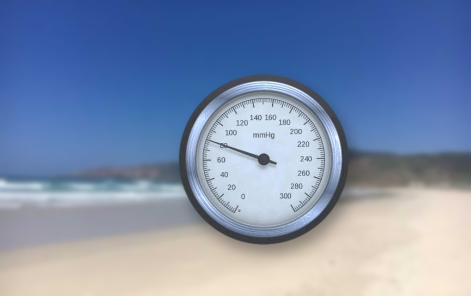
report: 80mmHg
